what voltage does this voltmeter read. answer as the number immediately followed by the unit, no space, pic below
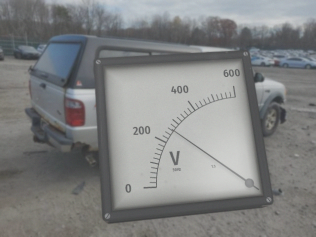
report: 260V
